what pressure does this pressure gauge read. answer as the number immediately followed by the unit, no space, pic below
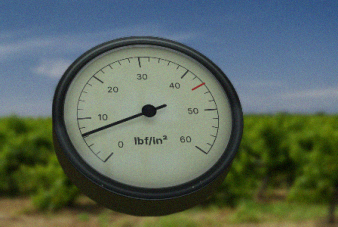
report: 6psi
